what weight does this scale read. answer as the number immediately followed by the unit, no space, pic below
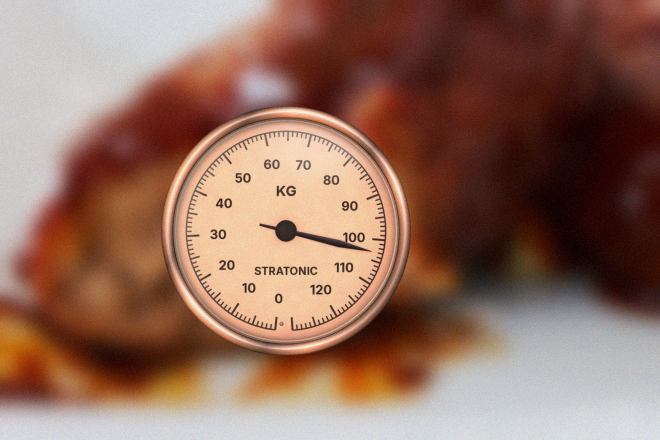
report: 103kg
